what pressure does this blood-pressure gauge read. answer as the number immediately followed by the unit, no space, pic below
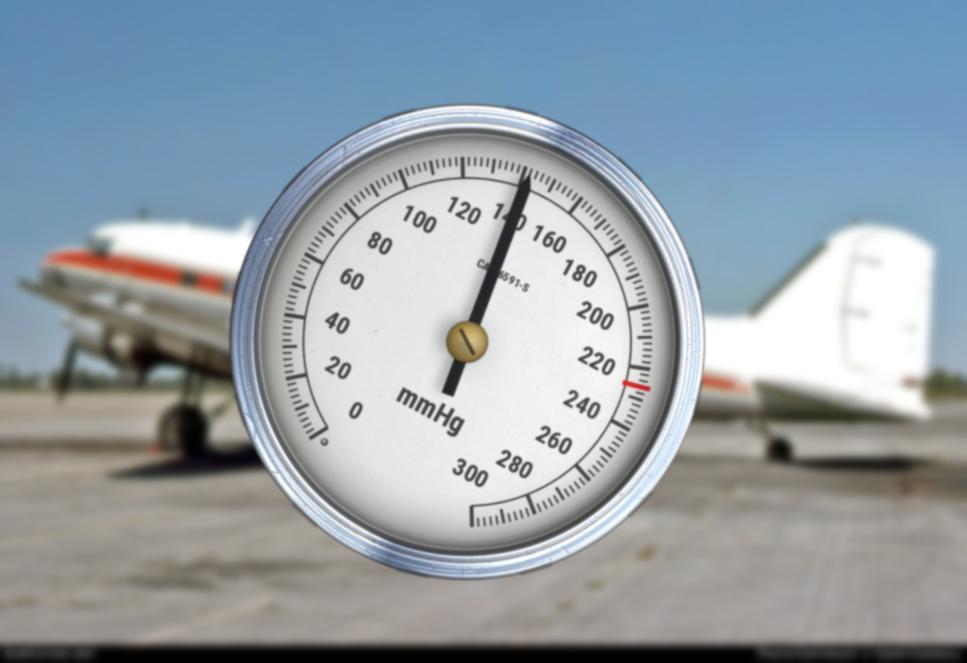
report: 142mmHg
